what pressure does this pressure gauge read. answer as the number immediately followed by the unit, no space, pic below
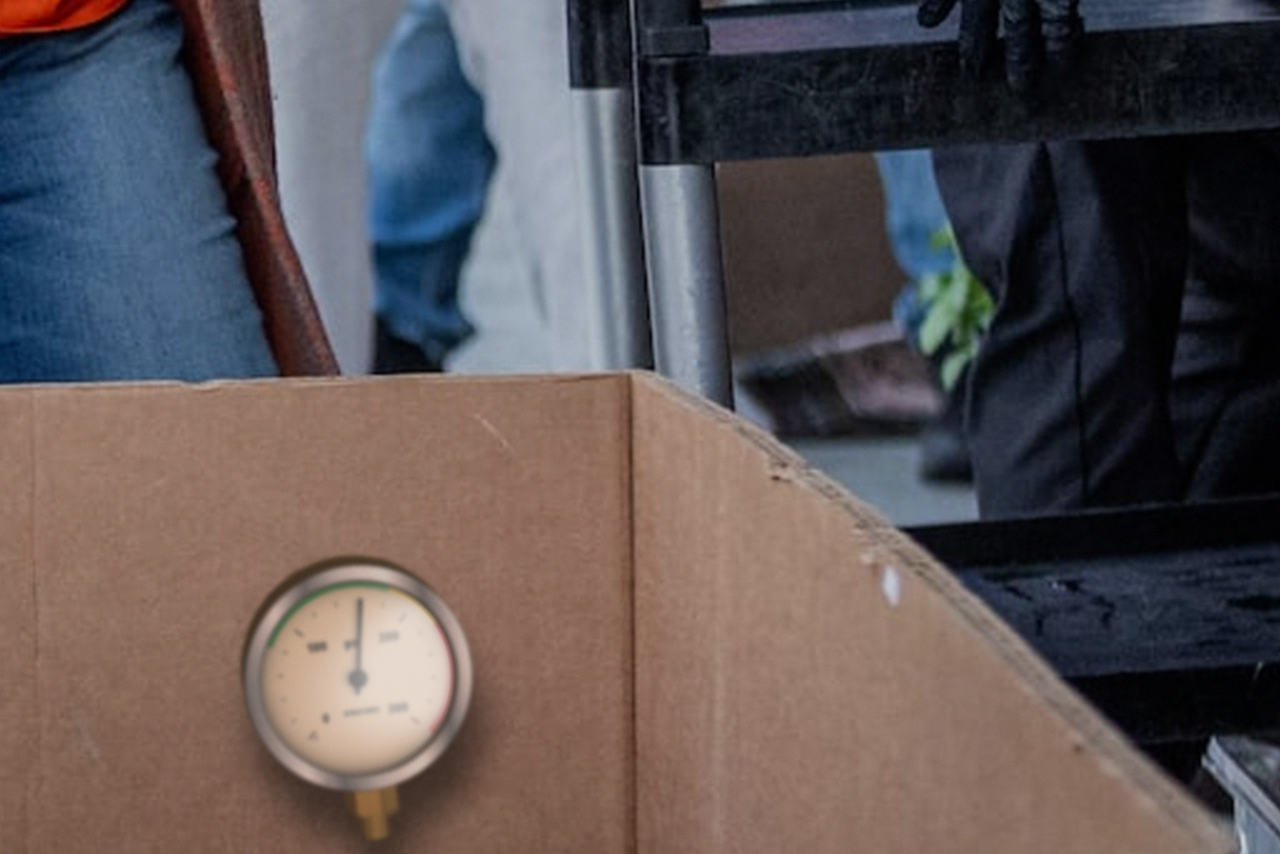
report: 160psi
